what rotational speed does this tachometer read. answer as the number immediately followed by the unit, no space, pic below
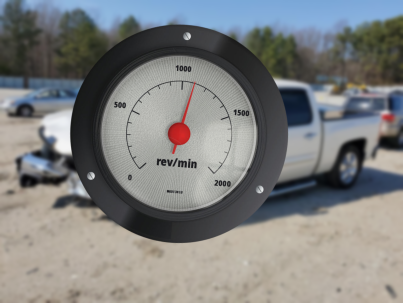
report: 1100rpm
